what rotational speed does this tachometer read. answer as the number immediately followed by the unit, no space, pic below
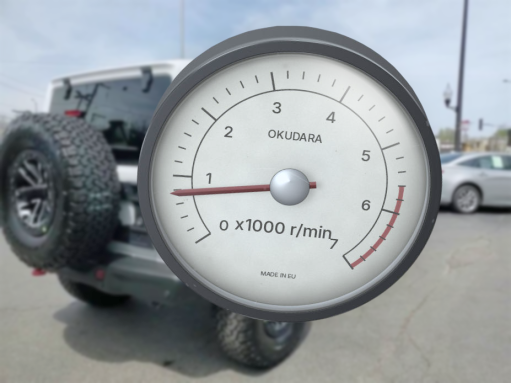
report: 800rpm
